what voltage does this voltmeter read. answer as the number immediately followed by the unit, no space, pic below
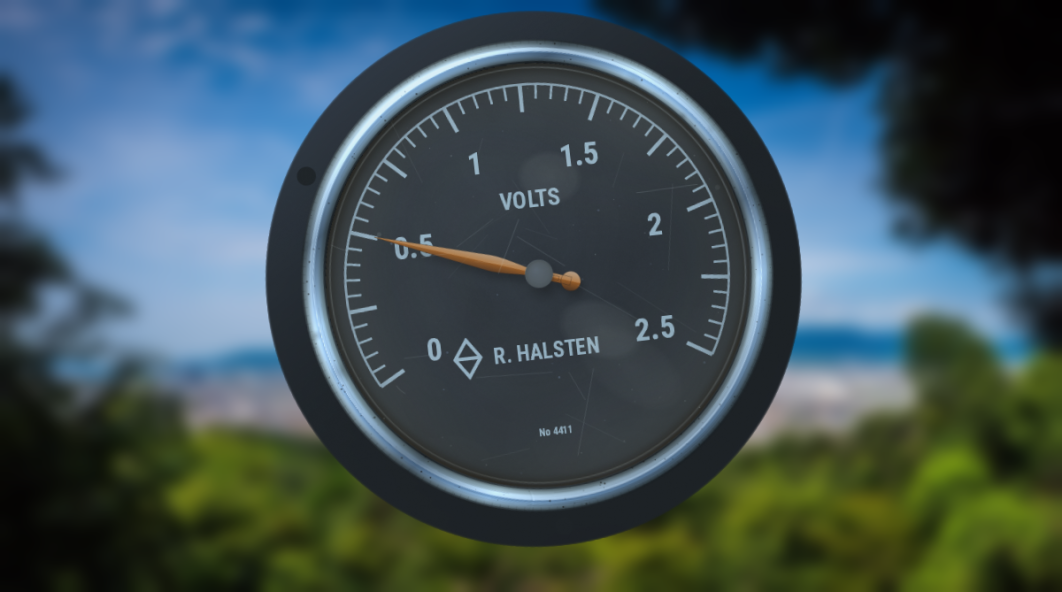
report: 0.5V
